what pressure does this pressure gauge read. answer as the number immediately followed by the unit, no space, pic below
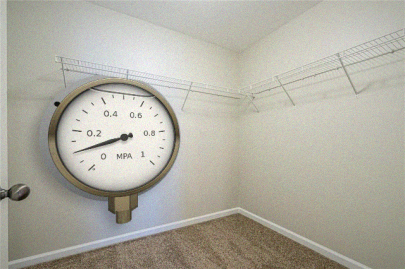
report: 0.1MPa
